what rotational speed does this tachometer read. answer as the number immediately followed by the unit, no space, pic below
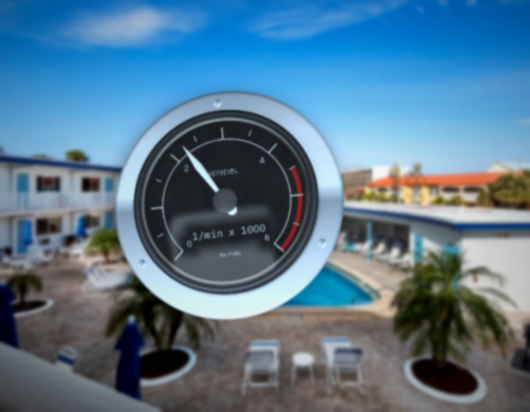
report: 2250rpm
